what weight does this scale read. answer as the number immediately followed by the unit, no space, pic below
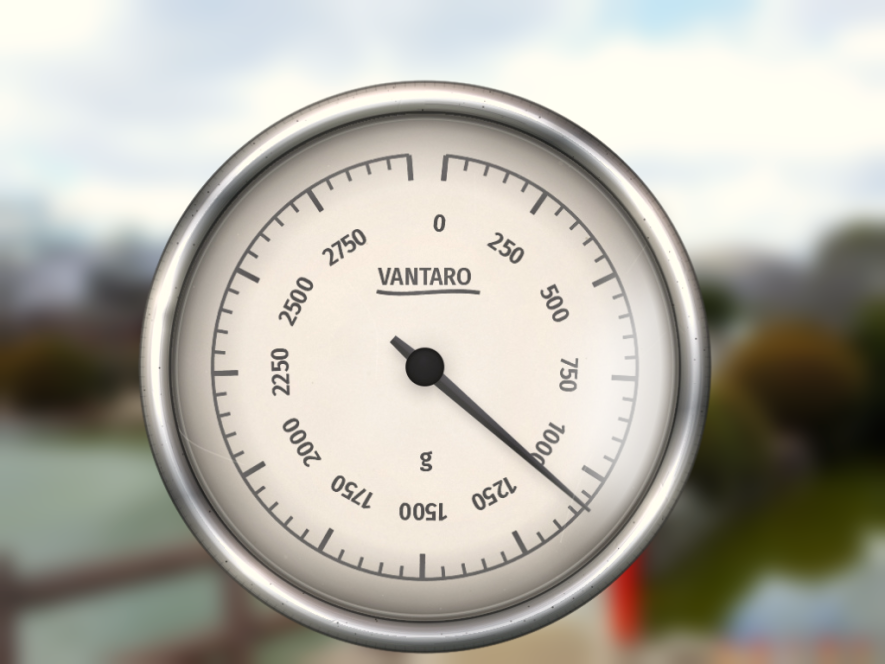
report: 1075g
